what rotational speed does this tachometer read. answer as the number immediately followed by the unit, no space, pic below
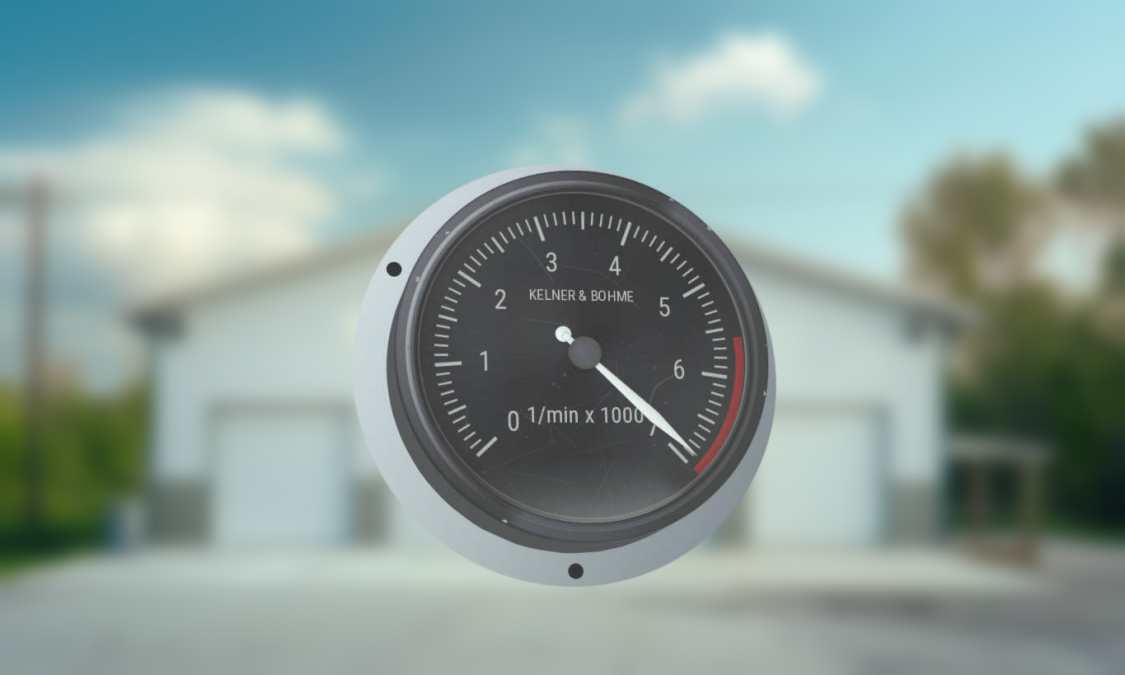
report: 6900rpm
